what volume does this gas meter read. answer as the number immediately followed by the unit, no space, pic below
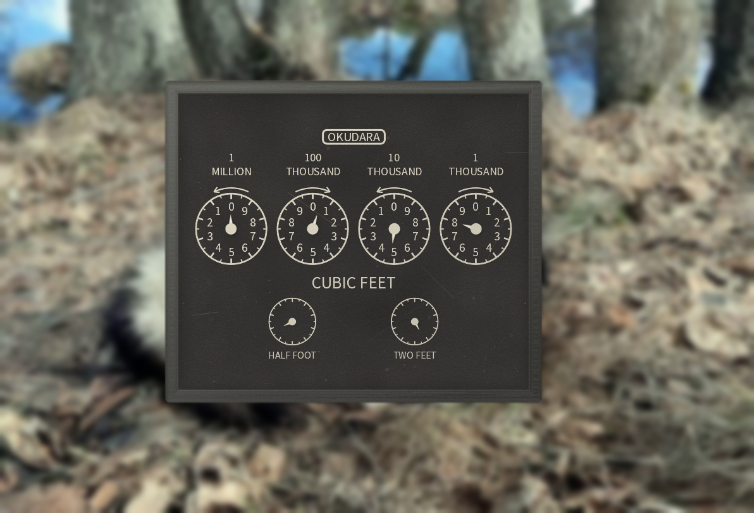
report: 4800ft³
